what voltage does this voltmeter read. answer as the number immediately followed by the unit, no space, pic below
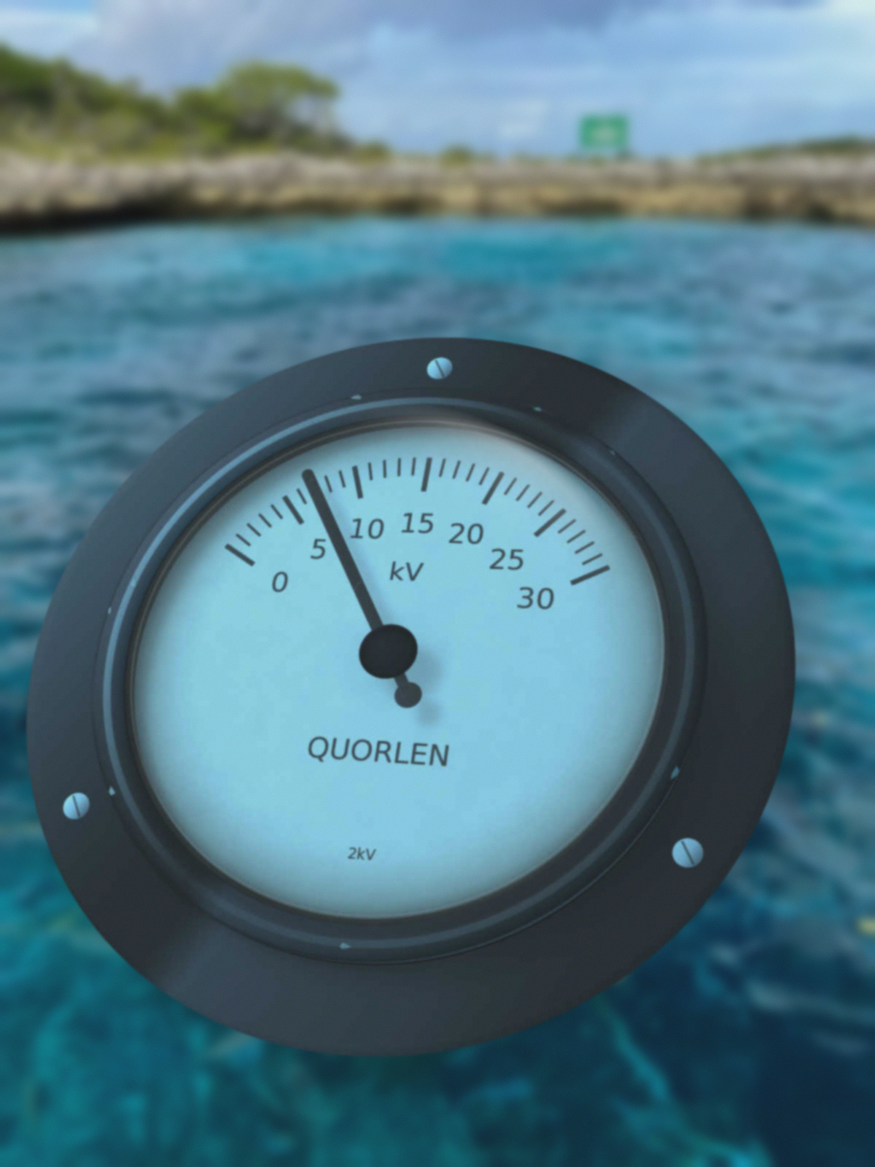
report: 7kV
